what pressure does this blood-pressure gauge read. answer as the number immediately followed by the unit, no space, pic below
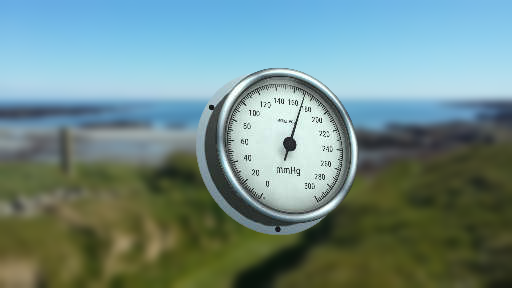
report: 170mmHg
